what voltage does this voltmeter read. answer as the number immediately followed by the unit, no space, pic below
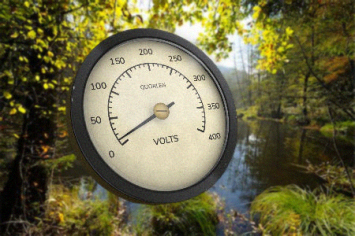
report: 10V
